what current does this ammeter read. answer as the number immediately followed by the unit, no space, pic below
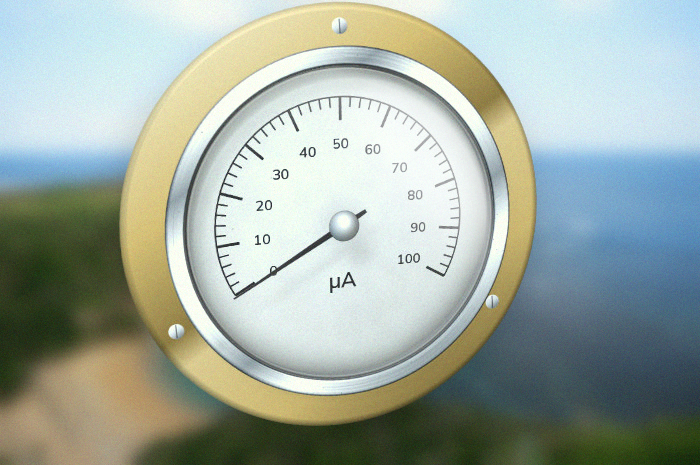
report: 0µA
